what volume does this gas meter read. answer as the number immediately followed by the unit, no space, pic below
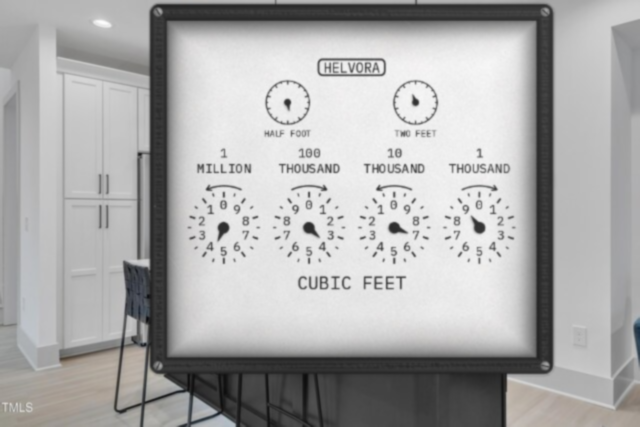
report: 436900ft³
